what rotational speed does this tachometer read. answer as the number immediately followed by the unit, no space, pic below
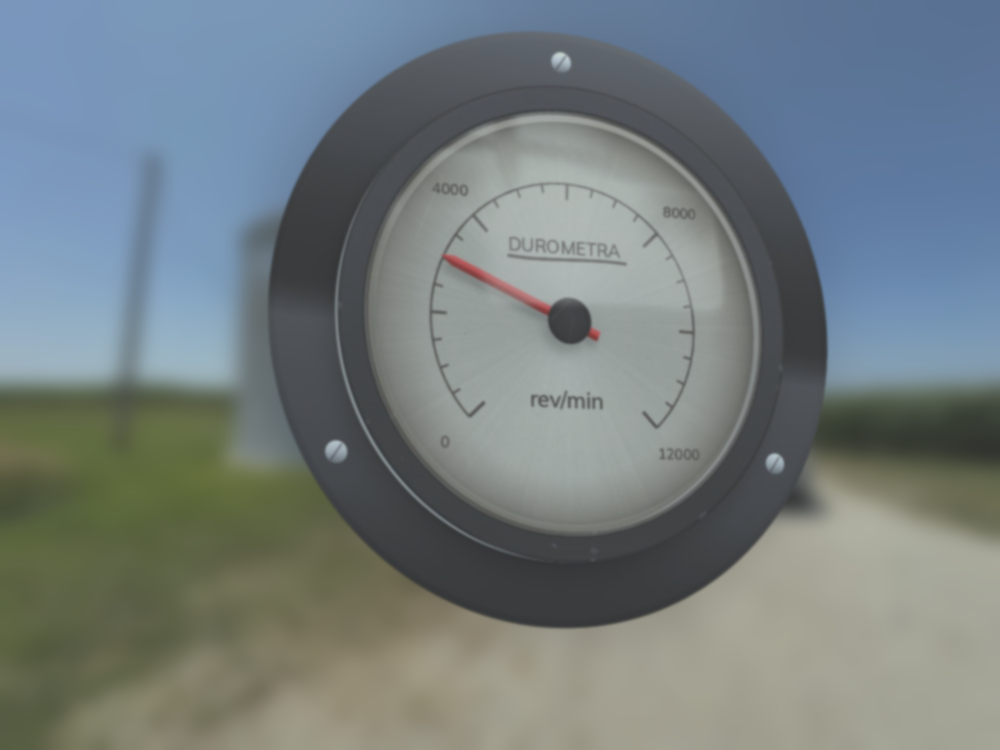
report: 3000rpm
